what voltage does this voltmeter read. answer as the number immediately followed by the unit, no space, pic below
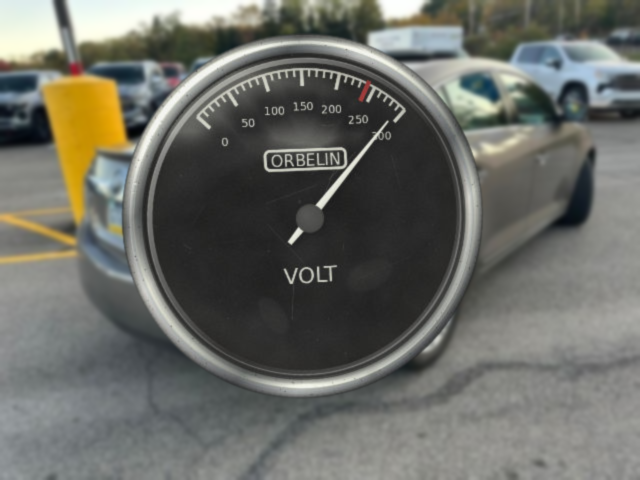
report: 290V
